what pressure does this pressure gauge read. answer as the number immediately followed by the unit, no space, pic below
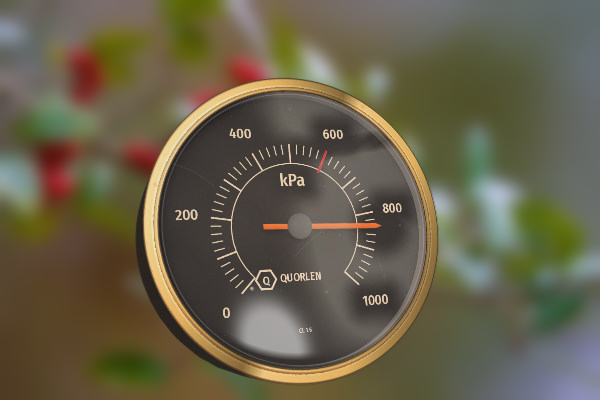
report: 840kPa
